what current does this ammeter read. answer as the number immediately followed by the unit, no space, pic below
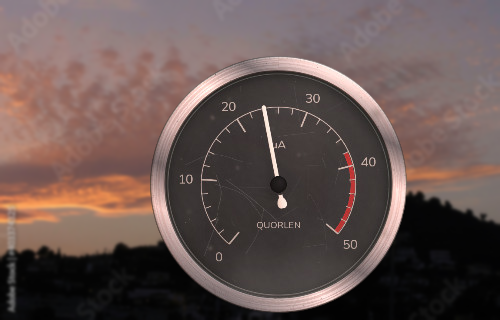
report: 24µA
